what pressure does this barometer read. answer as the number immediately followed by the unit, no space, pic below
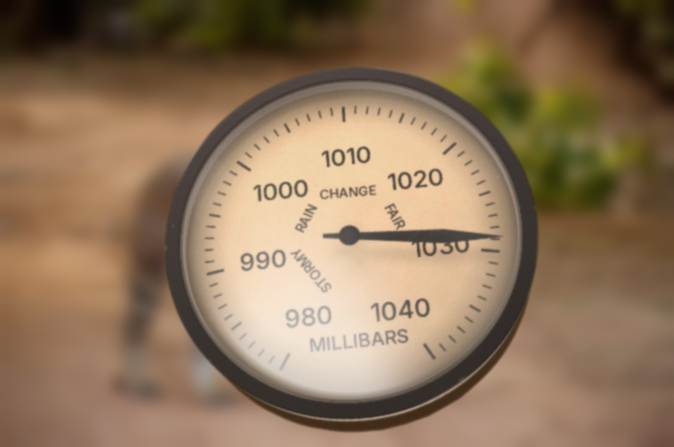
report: 1029mbar
